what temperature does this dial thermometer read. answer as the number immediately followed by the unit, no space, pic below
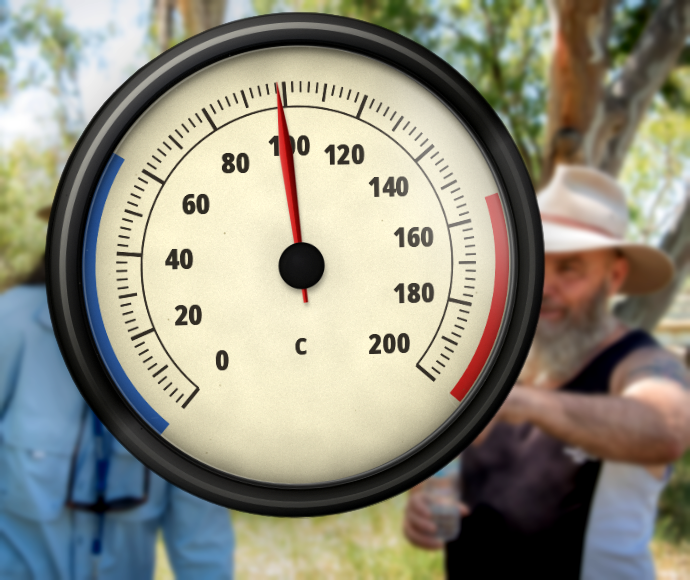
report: 98°C
